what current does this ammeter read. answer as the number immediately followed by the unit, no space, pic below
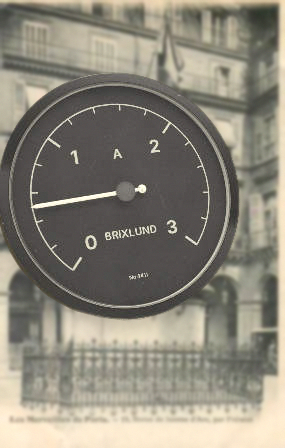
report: 0.5A
